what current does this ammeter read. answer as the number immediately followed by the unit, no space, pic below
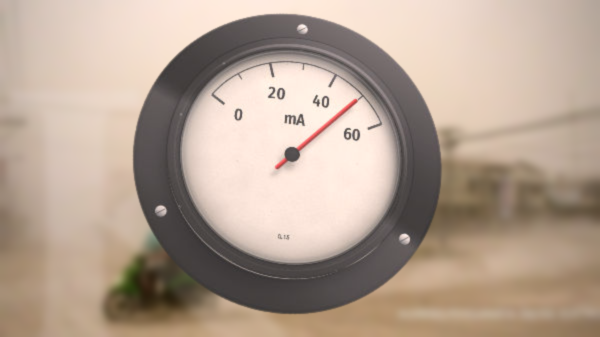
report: 50mA
